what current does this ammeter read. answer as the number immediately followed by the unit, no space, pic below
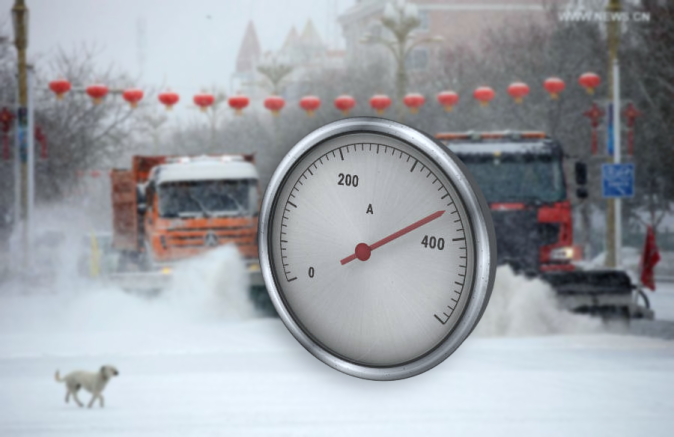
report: 365A
